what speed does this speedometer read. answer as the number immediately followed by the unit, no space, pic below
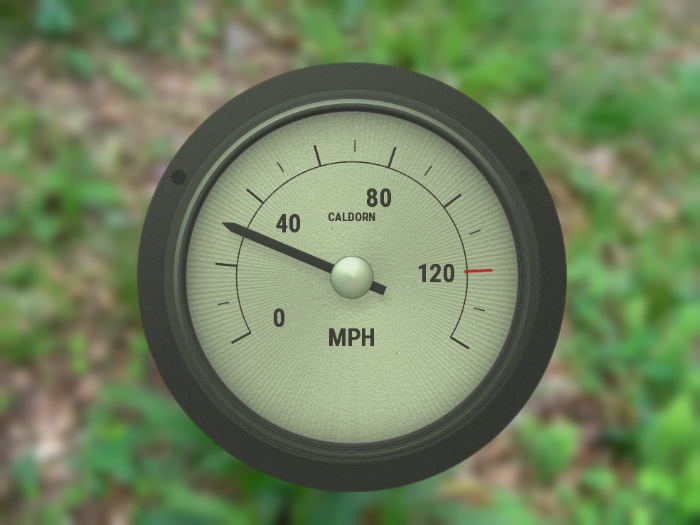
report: 30mph
